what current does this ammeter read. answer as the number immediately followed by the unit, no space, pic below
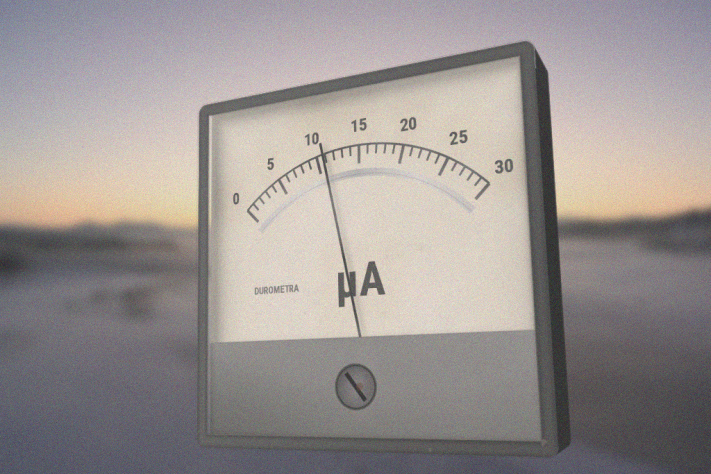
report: 11µA
